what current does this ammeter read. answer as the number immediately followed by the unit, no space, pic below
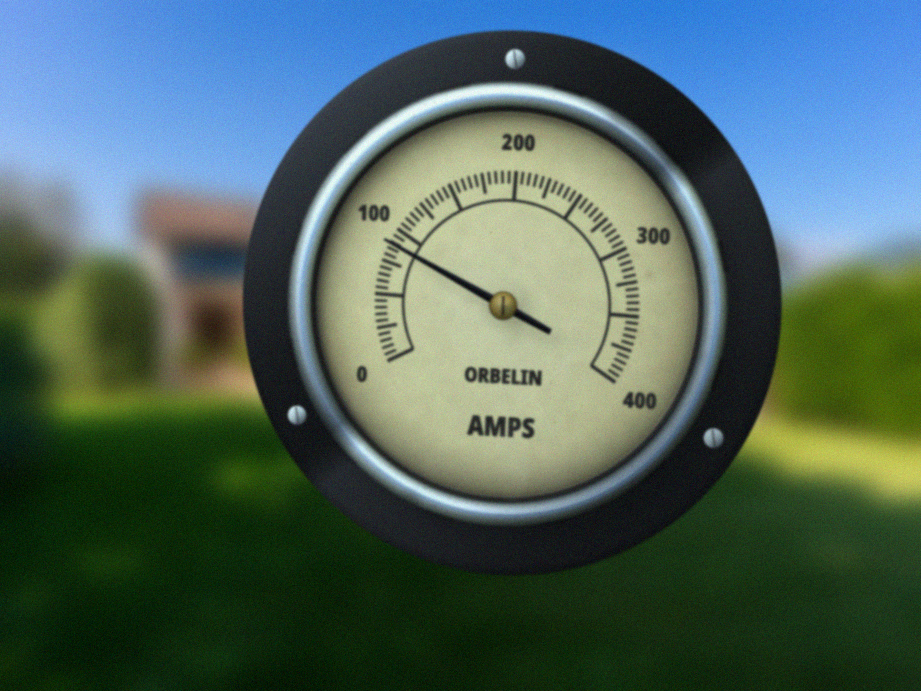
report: 90A
